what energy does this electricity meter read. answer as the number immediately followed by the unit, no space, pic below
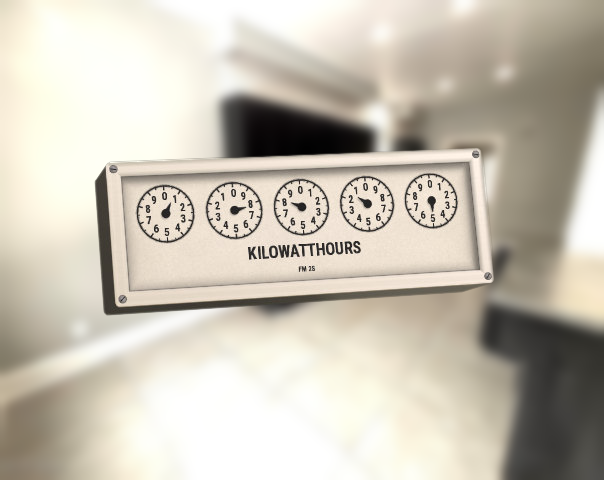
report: 7815kWh
